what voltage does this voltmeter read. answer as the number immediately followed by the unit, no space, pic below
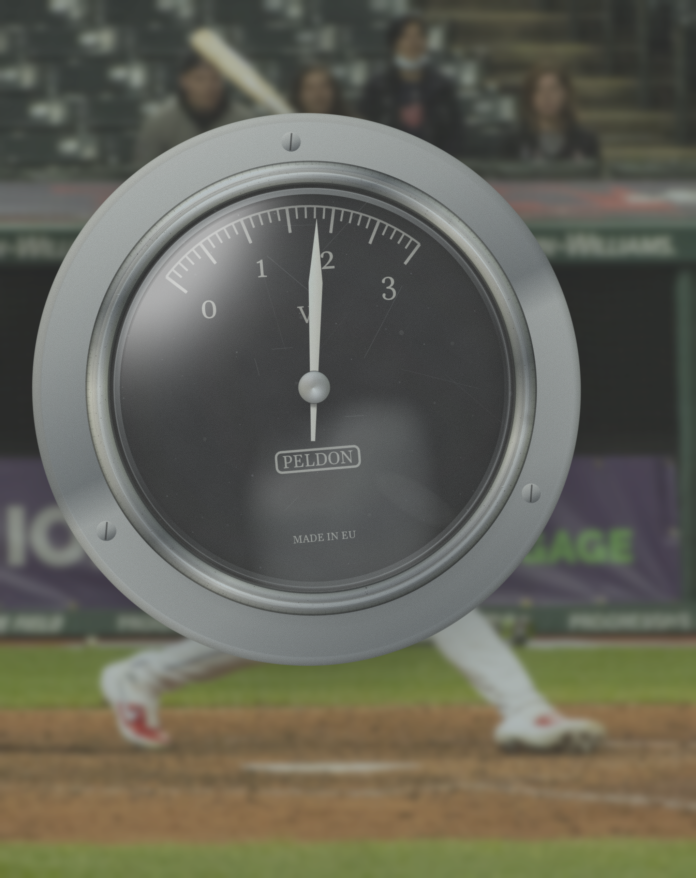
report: 1.8V
